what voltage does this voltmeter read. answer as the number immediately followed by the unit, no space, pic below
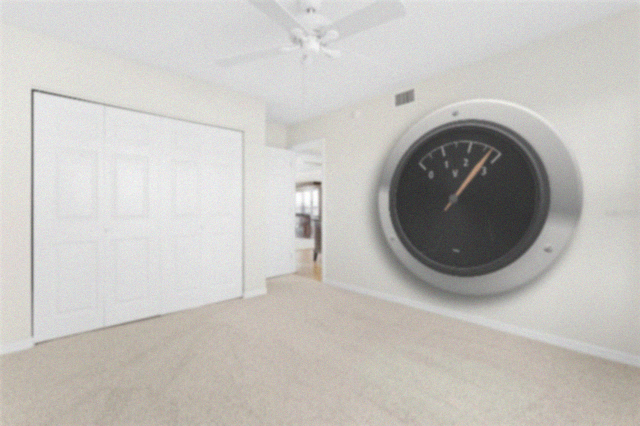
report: 2.75V
